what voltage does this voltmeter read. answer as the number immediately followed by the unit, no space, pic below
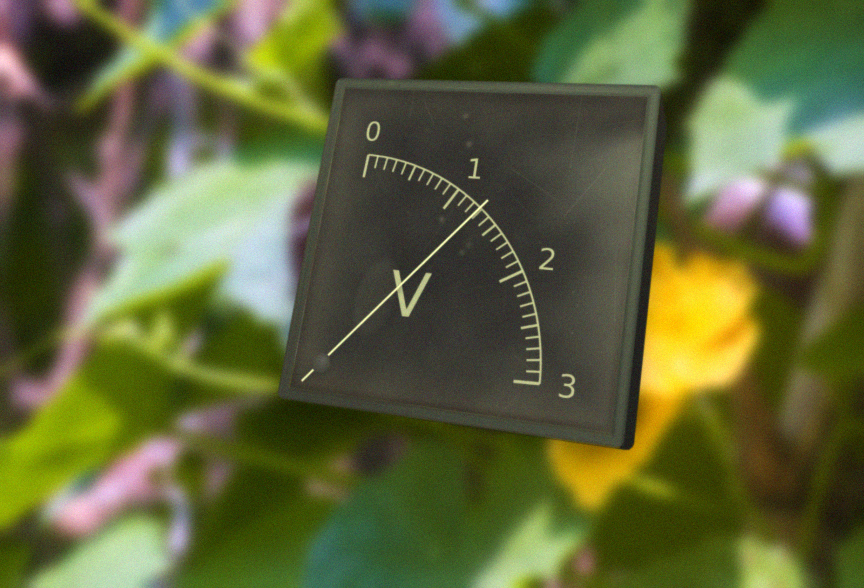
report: 1.3V
